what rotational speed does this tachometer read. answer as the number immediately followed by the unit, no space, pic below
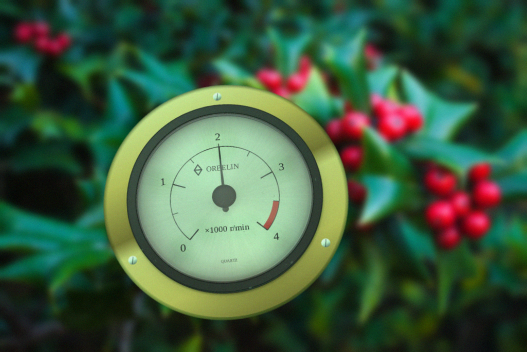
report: 2000rpm
